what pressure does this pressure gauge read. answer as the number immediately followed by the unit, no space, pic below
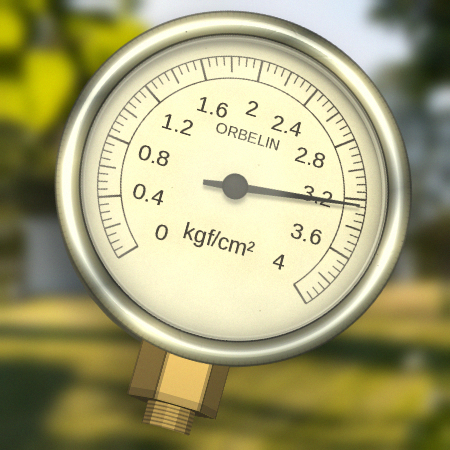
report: 3.25kg/cm²
